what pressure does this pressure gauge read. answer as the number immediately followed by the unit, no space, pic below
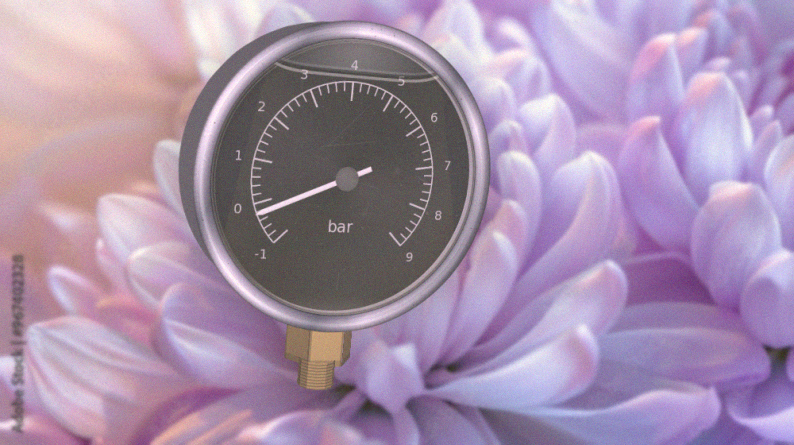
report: -0.2bar
